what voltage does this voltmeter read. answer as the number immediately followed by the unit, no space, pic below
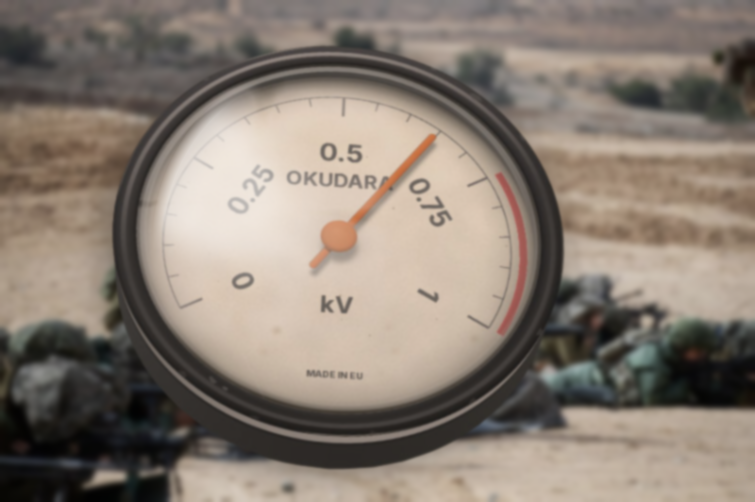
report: 0.65kV
